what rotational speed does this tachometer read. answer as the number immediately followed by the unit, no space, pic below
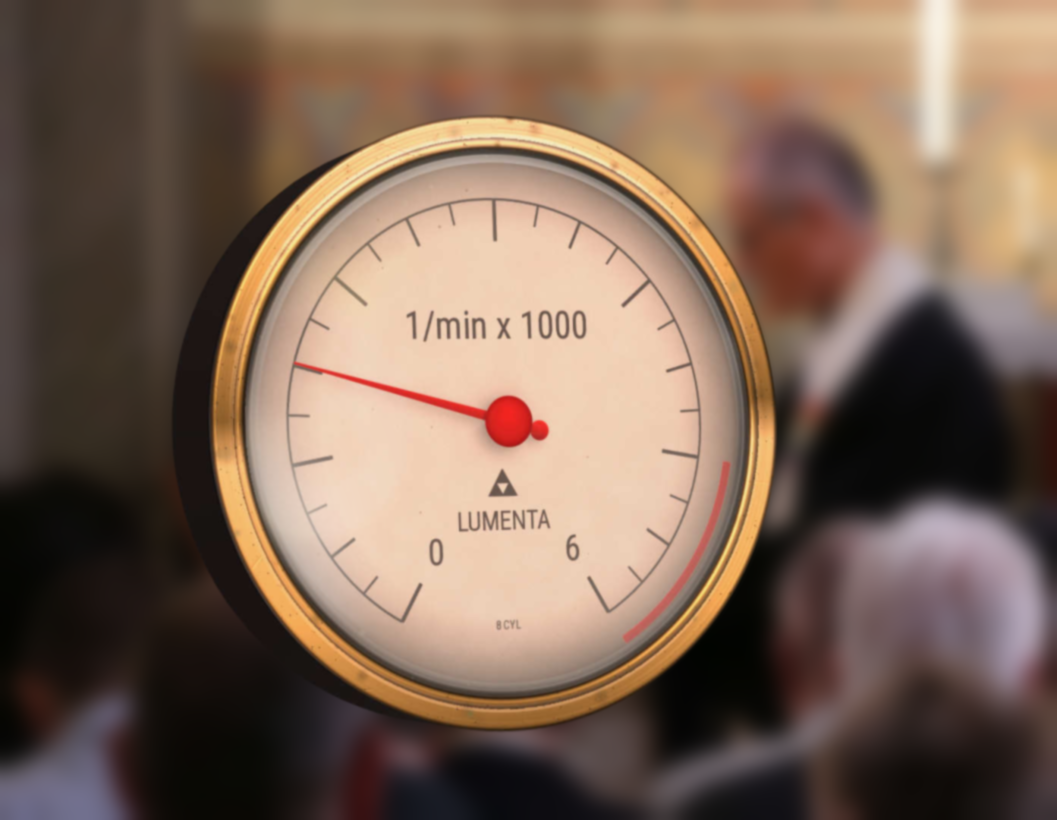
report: 1500rpm
